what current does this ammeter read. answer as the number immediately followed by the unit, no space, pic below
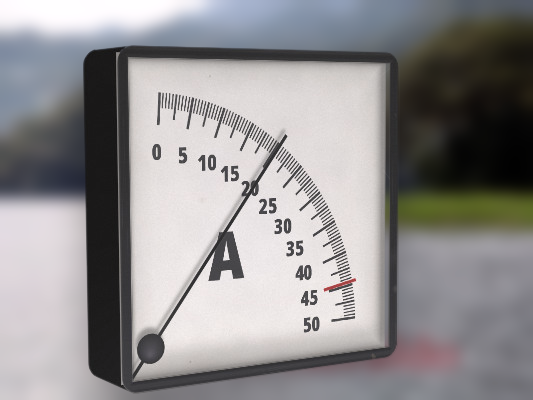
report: 20A
